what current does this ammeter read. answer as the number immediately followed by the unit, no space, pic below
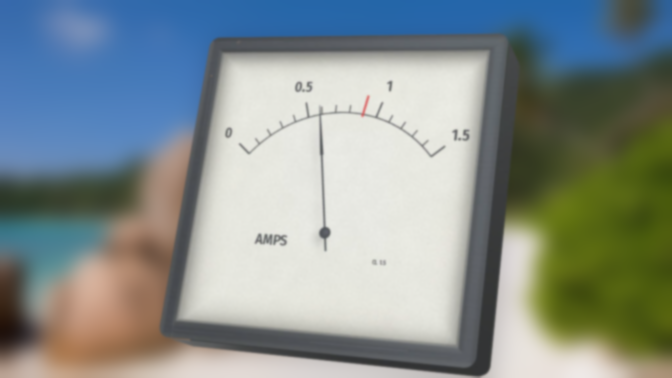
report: 0.6A
